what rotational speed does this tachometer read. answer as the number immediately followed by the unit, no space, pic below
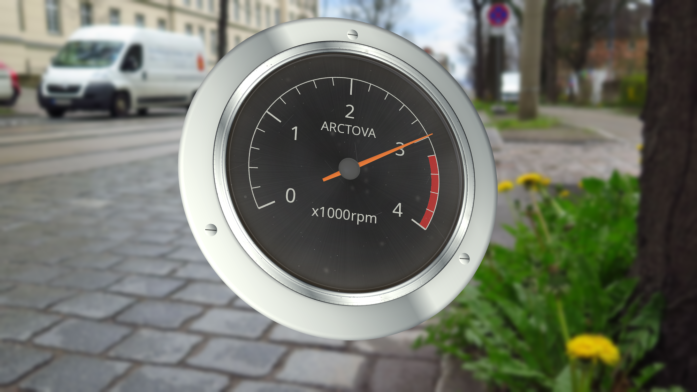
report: 3000rpm
